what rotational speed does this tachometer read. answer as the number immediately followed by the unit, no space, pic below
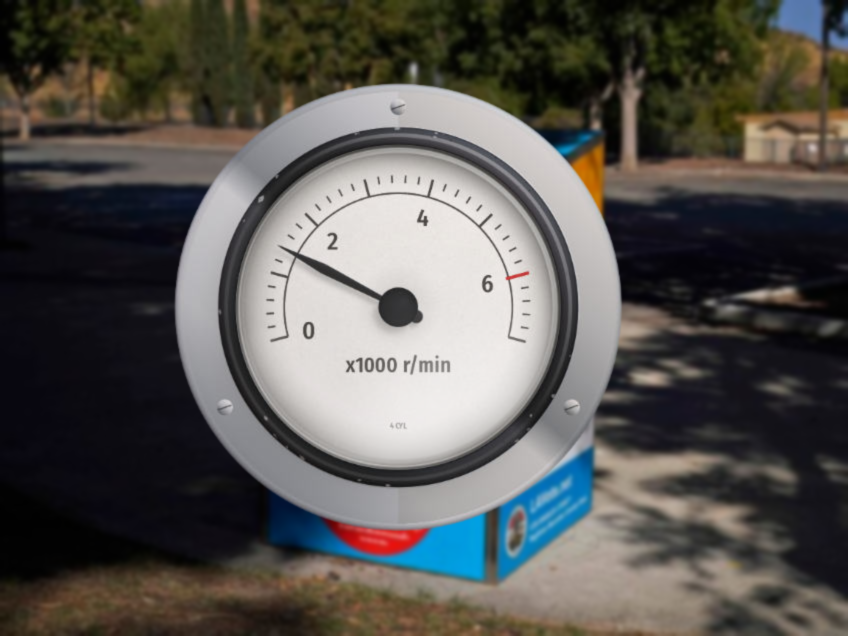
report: 1400rpm
